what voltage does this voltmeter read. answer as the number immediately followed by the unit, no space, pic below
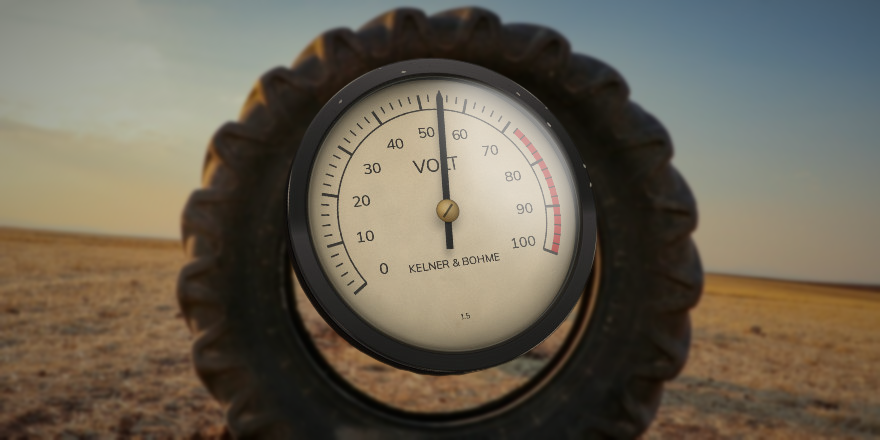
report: 54V
